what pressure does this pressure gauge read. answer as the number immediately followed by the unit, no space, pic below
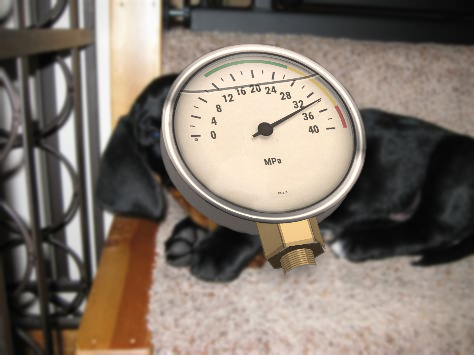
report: 34MPa
